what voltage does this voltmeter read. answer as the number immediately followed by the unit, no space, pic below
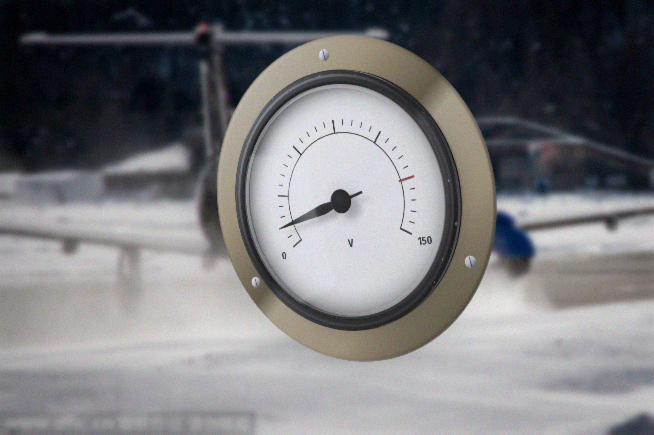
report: 10V
